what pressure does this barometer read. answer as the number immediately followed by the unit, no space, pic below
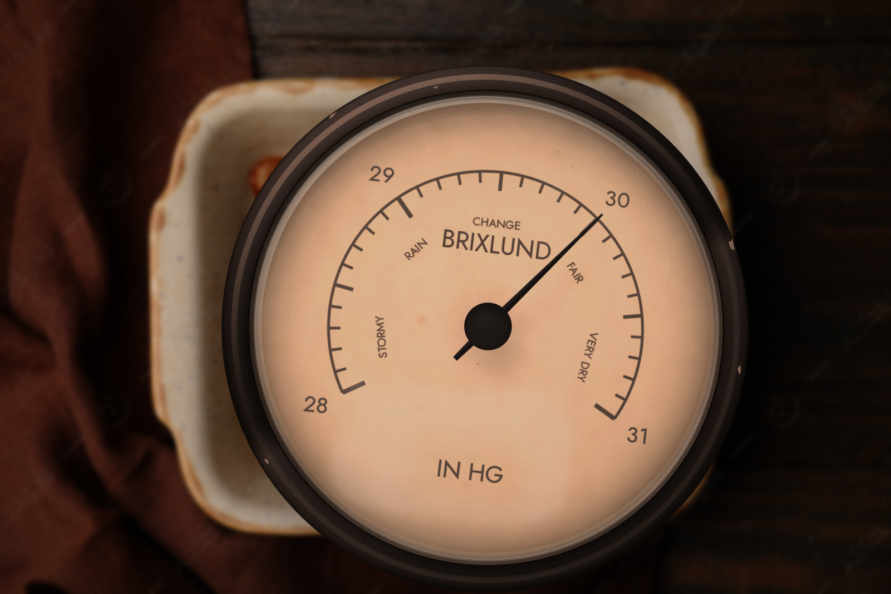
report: 30inHg
